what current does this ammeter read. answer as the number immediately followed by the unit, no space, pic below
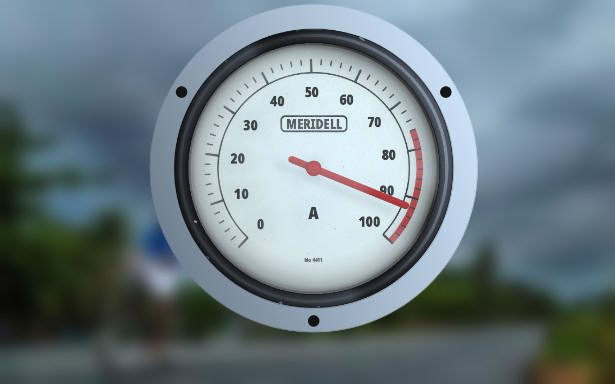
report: 92A
